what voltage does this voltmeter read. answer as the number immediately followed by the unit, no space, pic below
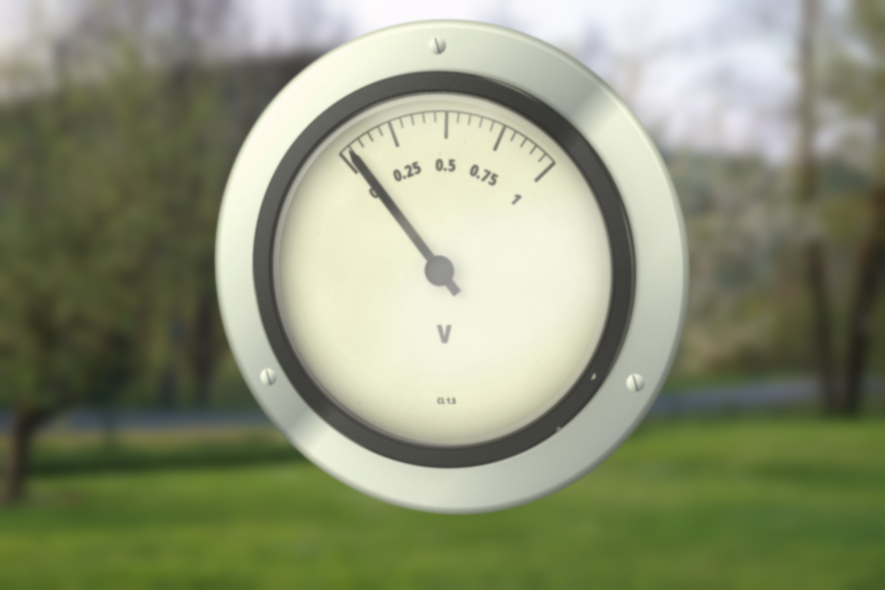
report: 0.05V
